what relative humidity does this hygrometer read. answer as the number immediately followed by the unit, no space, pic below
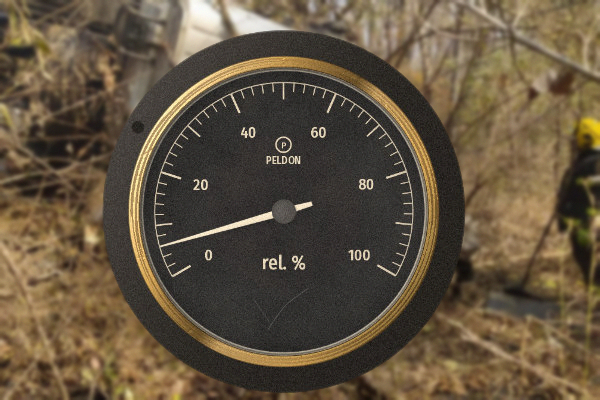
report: 6%
